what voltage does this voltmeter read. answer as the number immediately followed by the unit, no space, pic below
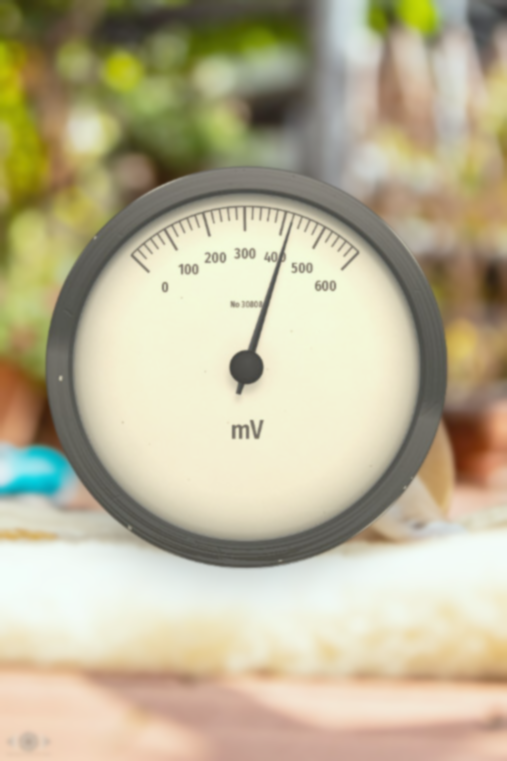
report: 420mV
